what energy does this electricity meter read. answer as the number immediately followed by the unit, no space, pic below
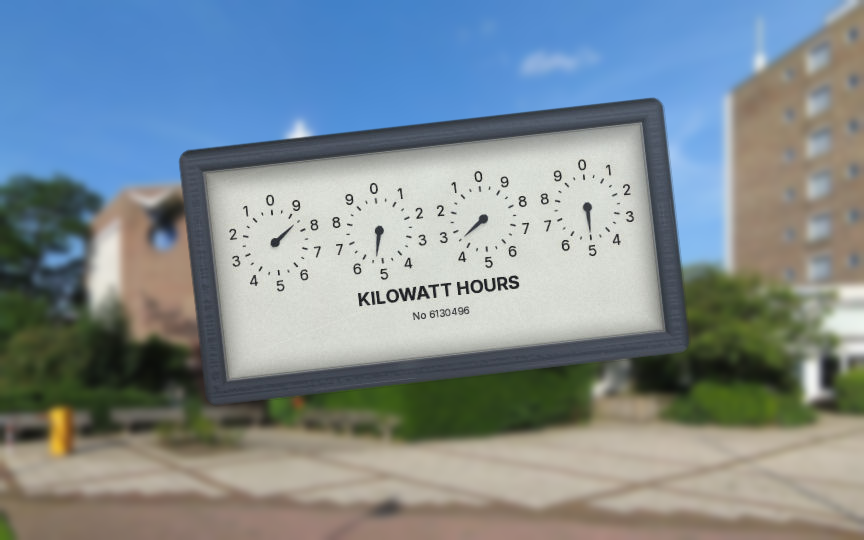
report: 8535kWh
